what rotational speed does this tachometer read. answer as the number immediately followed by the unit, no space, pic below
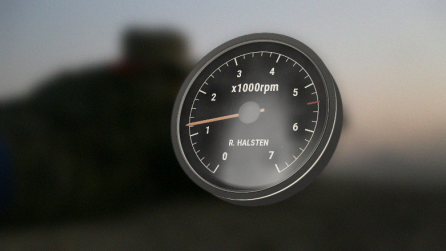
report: 1200rpm
